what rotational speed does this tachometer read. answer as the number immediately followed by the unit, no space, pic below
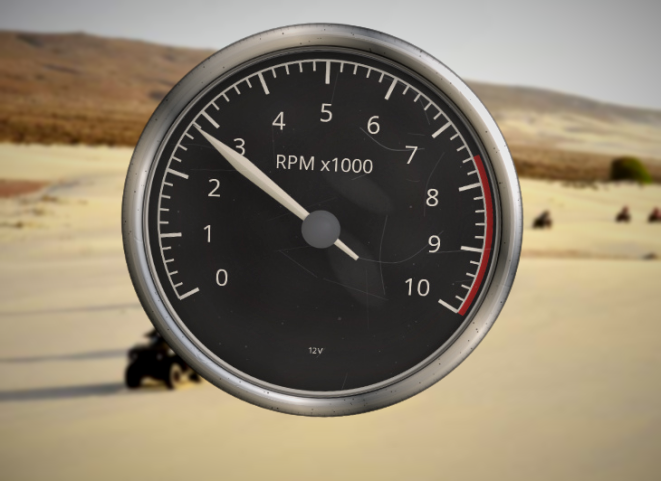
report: 2800rpm
